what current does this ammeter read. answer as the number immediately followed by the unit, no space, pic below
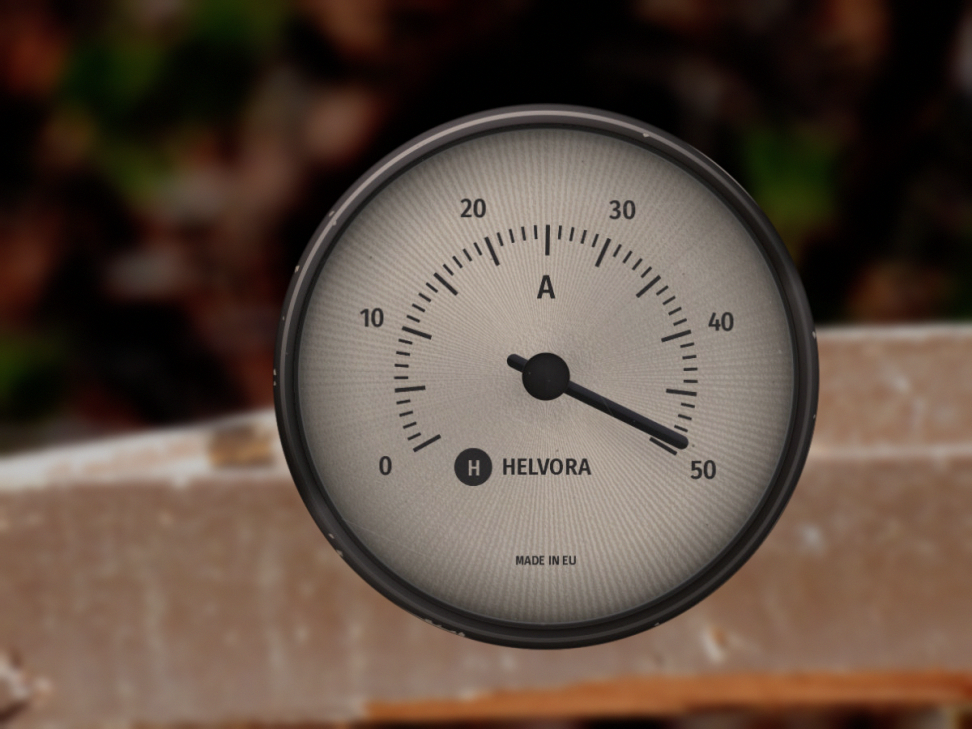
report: 49A
